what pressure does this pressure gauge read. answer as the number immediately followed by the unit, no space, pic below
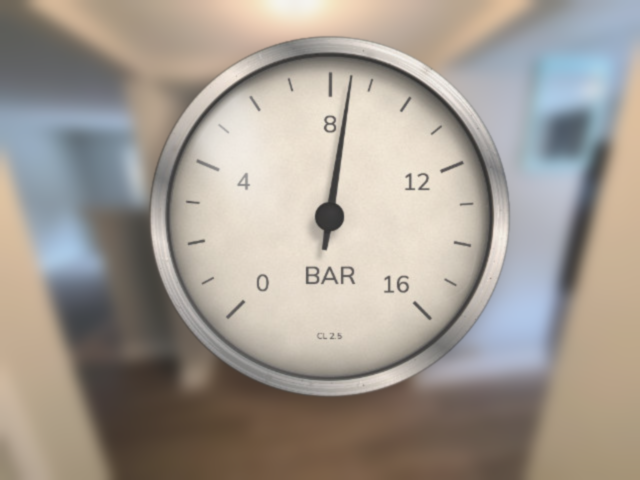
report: 8.5bar
